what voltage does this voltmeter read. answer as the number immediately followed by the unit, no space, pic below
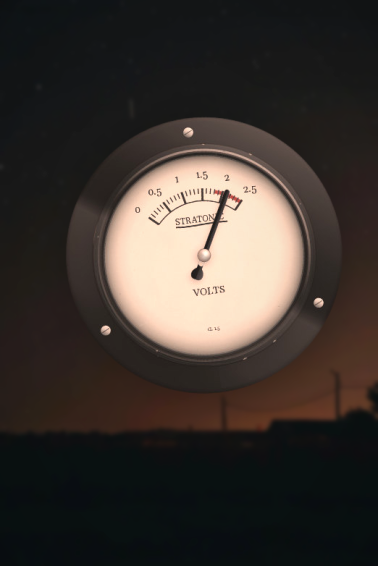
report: 2.1V
